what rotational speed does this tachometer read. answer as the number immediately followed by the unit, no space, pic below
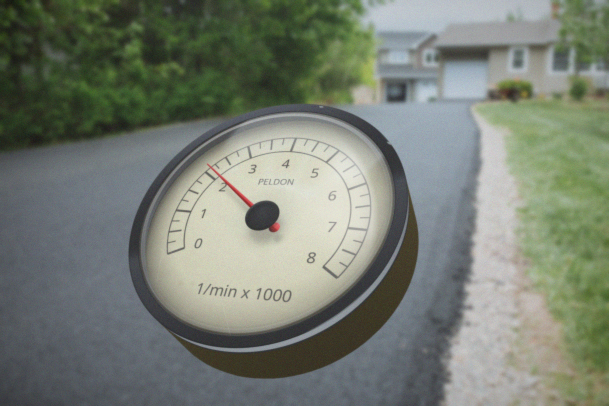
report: 2125rpm
